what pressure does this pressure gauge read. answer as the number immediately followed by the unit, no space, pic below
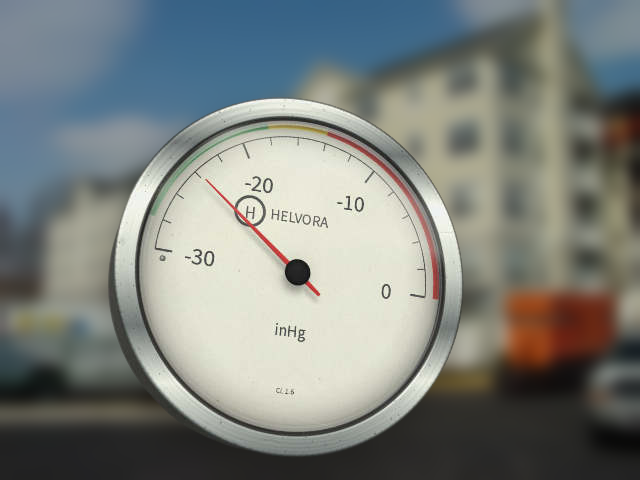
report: -24inHg
